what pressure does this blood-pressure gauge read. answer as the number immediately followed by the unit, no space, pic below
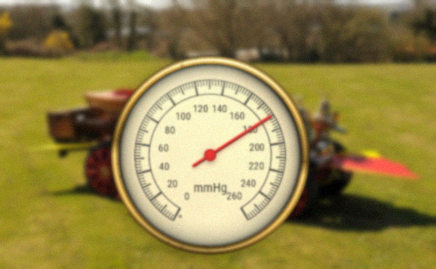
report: 180mmHg
